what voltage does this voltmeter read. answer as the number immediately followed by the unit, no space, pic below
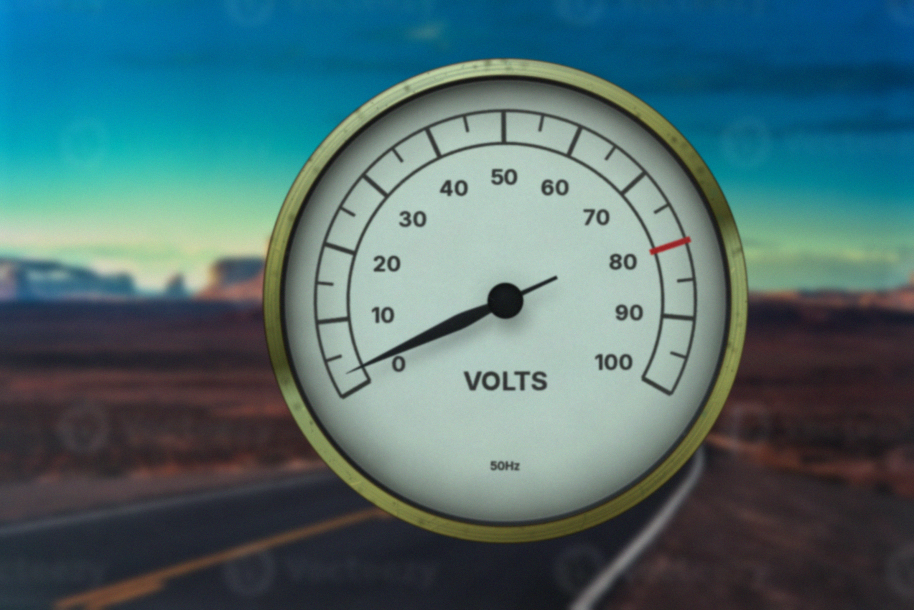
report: 2.5V
